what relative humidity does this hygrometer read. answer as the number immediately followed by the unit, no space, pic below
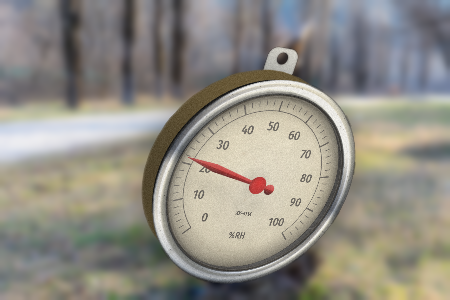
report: 22%
